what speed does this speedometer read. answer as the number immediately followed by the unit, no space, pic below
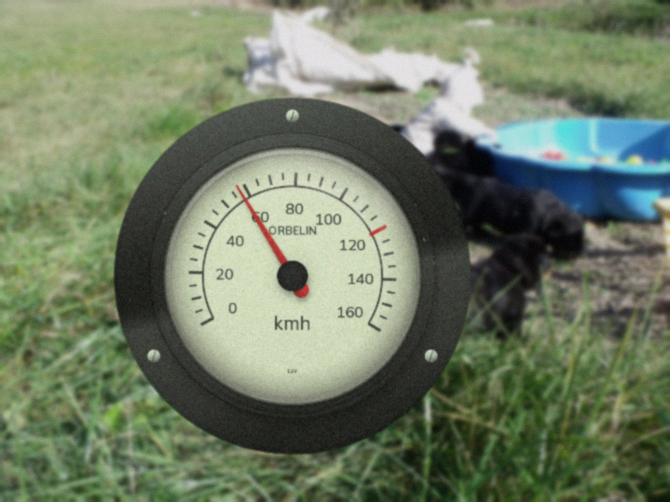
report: 57.5km/h
